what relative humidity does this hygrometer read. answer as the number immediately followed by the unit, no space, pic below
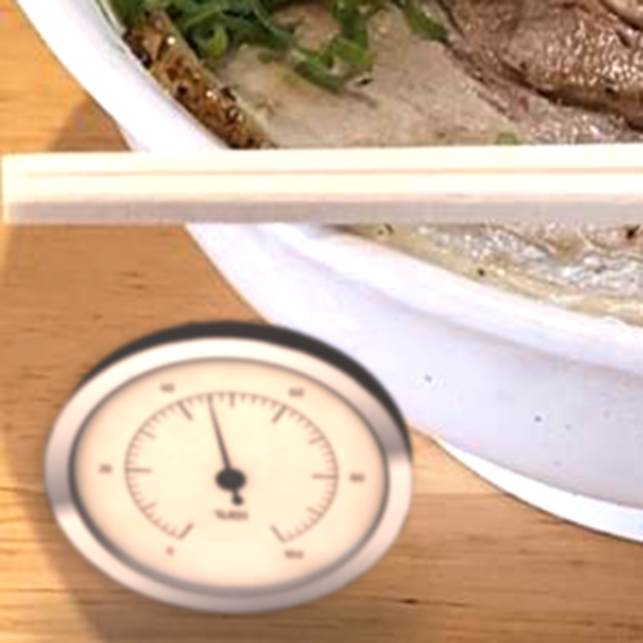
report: 46%
